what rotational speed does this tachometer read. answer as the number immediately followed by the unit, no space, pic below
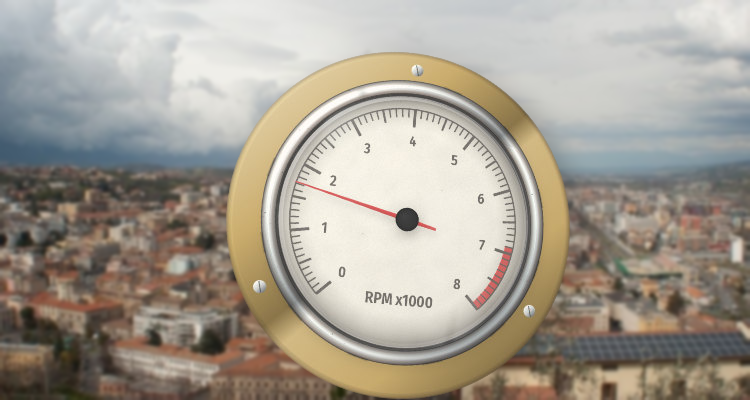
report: 1700rpm
